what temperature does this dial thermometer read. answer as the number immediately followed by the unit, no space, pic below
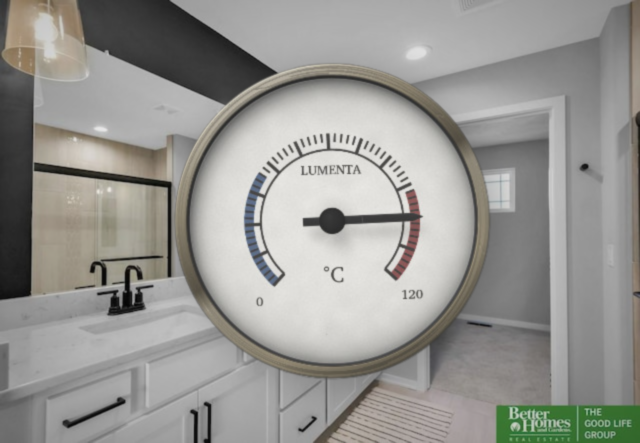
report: 100°C
